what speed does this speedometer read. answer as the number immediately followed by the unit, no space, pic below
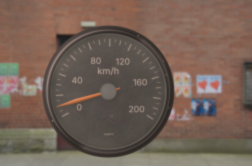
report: 10km/h
